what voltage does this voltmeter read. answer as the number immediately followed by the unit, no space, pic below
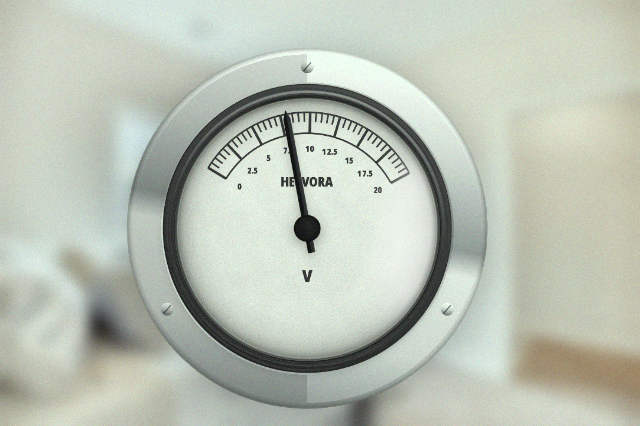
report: 8V
